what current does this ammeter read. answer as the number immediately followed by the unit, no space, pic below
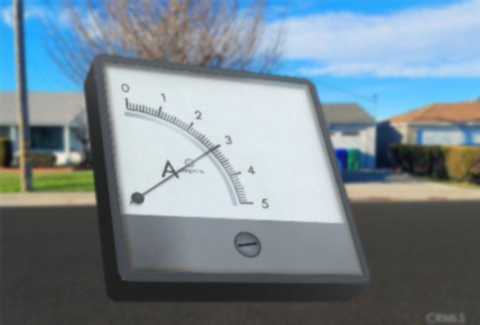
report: 3A
